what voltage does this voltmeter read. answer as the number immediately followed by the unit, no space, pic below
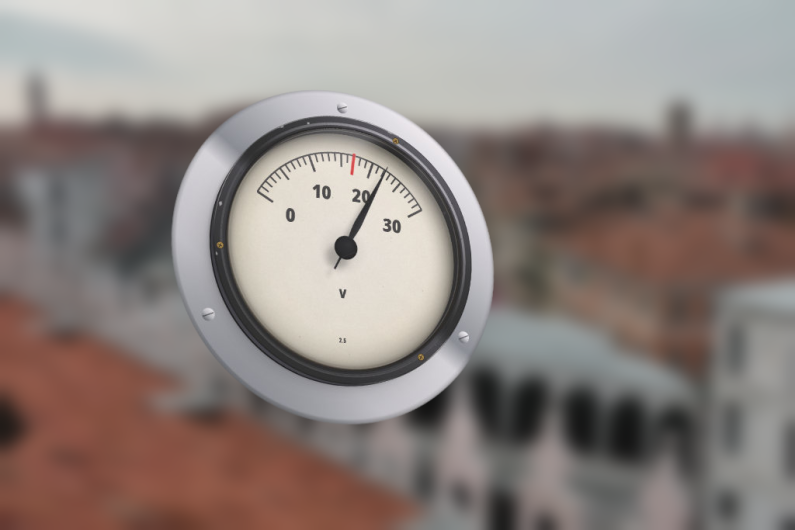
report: 22V
